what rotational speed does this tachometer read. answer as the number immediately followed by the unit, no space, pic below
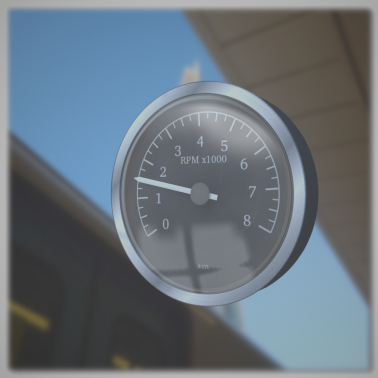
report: 1500rpm
